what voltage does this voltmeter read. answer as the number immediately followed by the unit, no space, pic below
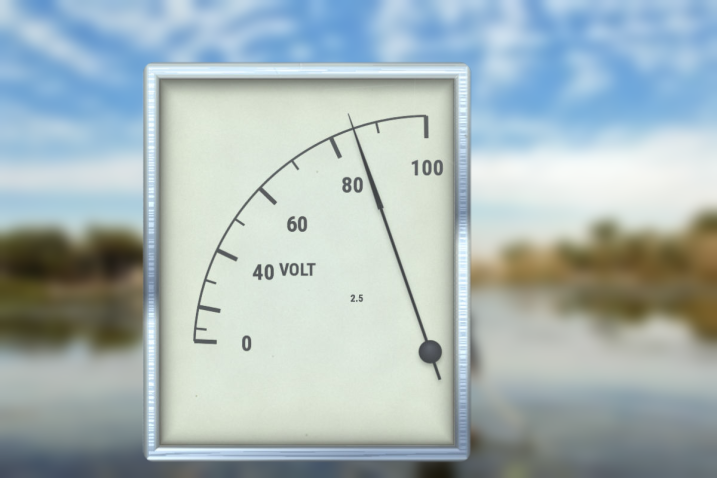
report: 85V
